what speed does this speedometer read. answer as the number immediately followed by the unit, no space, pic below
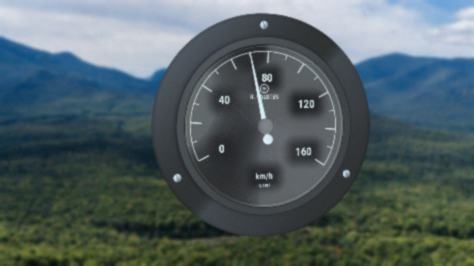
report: 70km/h
